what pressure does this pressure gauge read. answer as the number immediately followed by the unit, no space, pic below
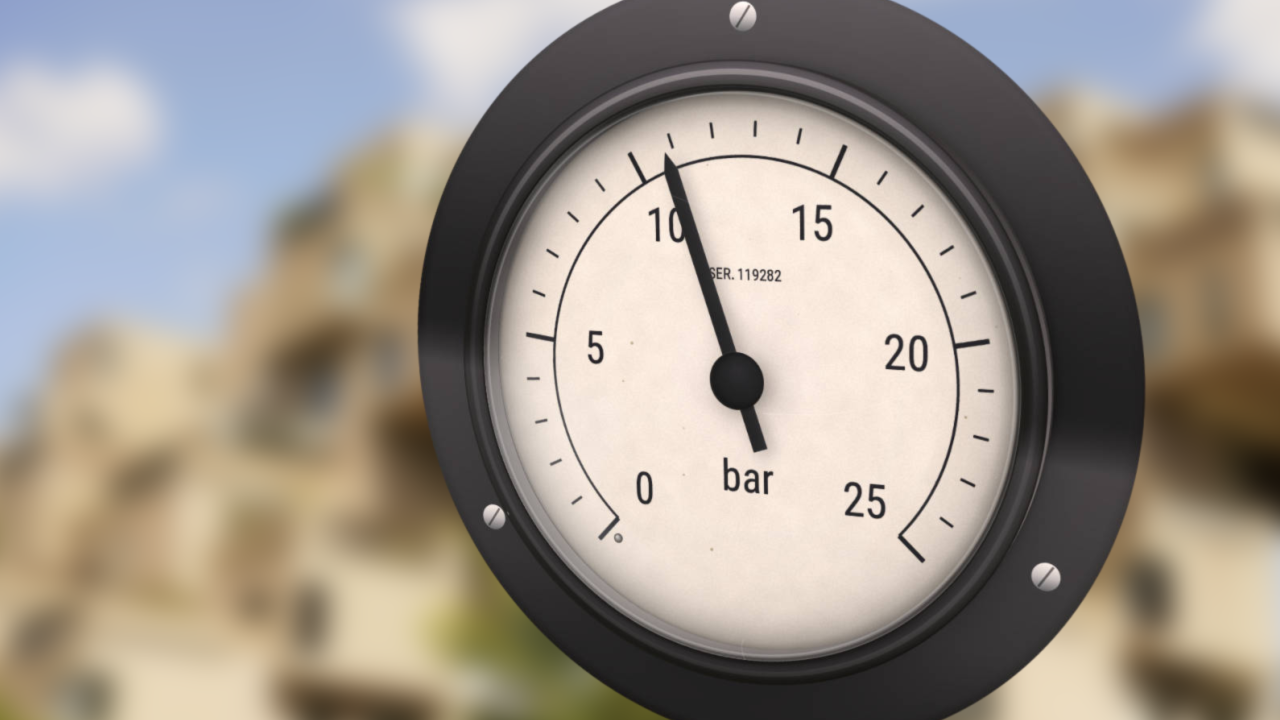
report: 11bar
